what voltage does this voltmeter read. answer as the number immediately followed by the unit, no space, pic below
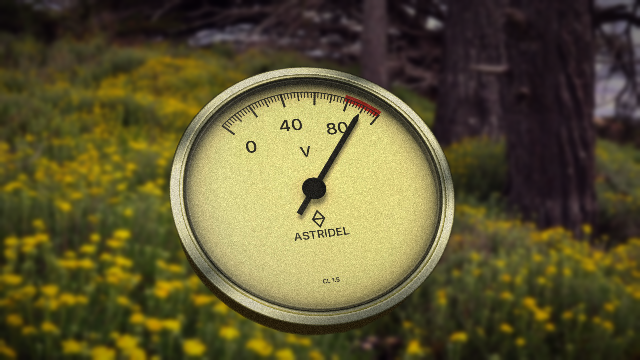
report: 90V
